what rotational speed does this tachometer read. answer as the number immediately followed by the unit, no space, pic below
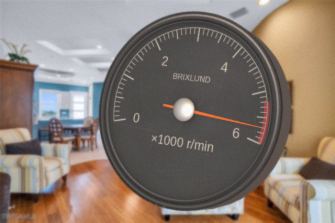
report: 5700rpm
